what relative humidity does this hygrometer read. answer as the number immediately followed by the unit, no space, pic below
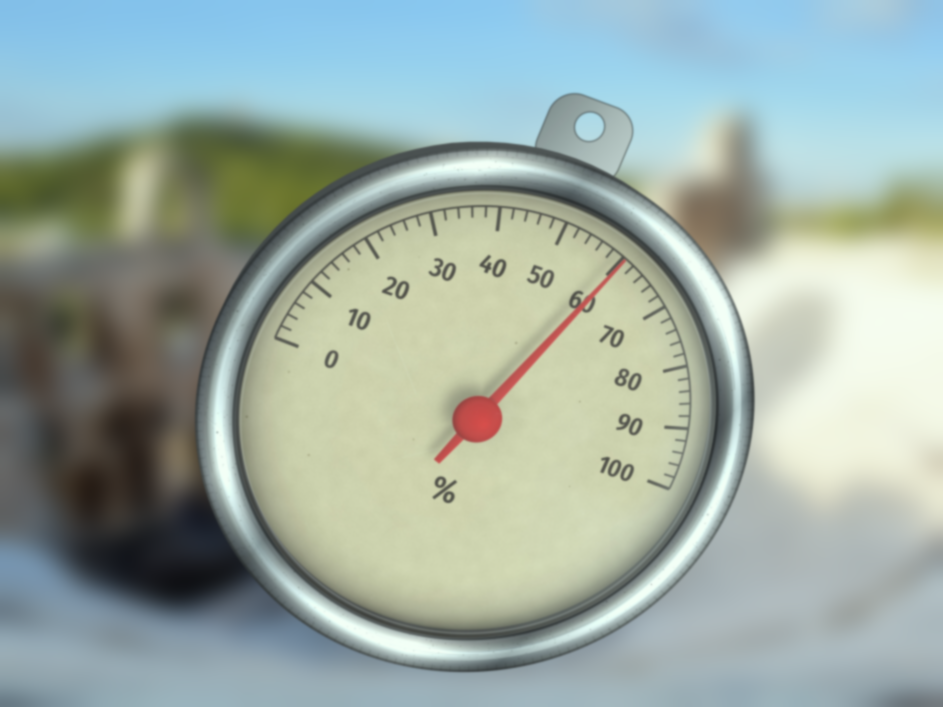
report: 60%
